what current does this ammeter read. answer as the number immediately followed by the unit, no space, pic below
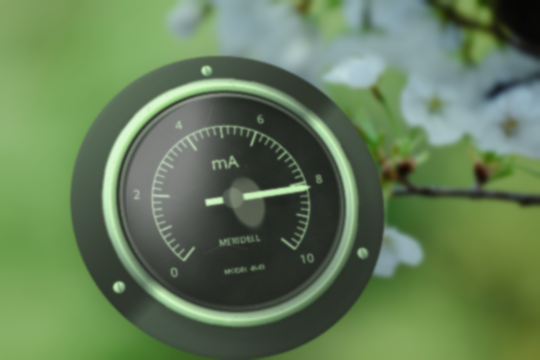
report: 8.2mA
